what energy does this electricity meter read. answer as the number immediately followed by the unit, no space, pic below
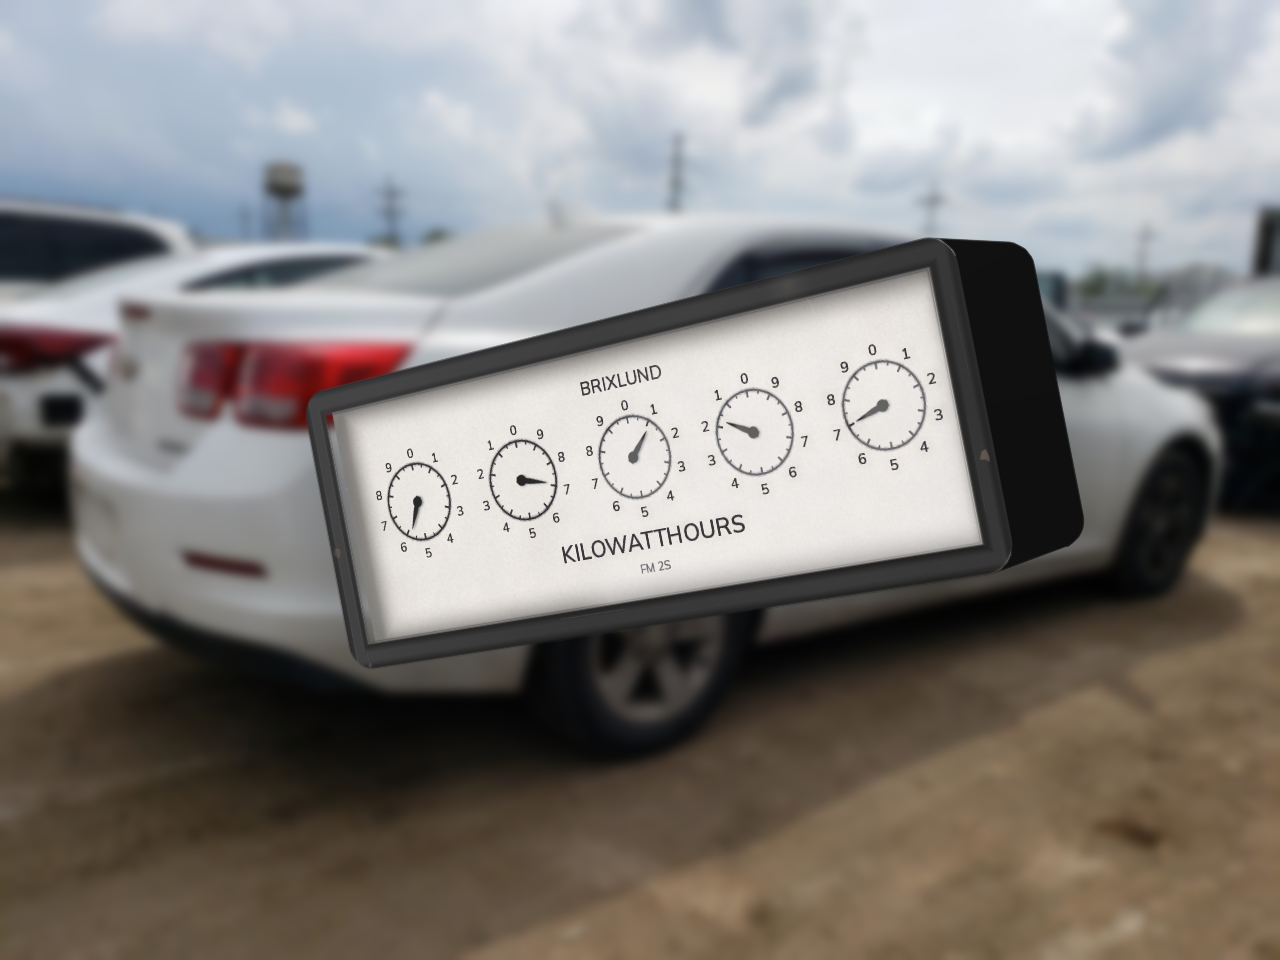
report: 57117kWh
